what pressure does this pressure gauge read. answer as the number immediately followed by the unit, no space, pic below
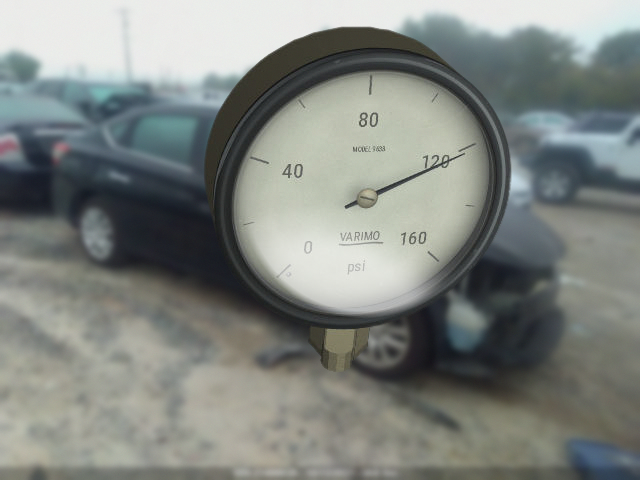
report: 120psi
